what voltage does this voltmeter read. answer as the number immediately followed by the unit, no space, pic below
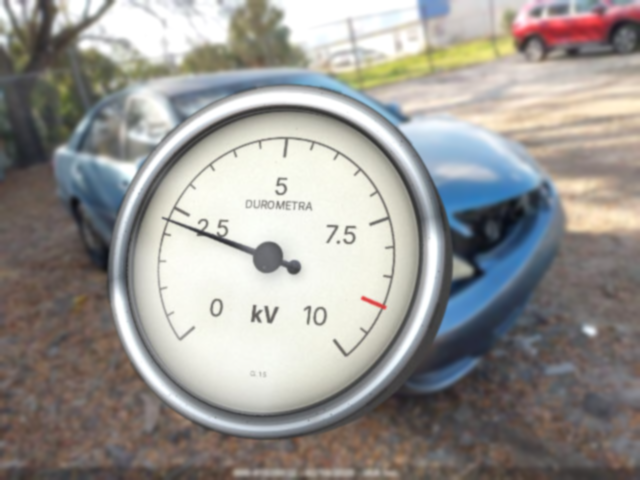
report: 2.25kV
